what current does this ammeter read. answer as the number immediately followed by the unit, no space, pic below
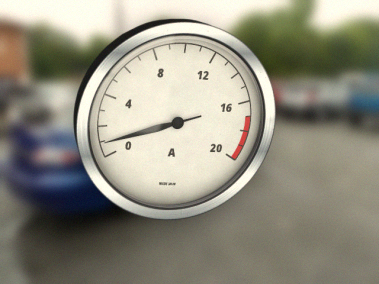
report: 1A
